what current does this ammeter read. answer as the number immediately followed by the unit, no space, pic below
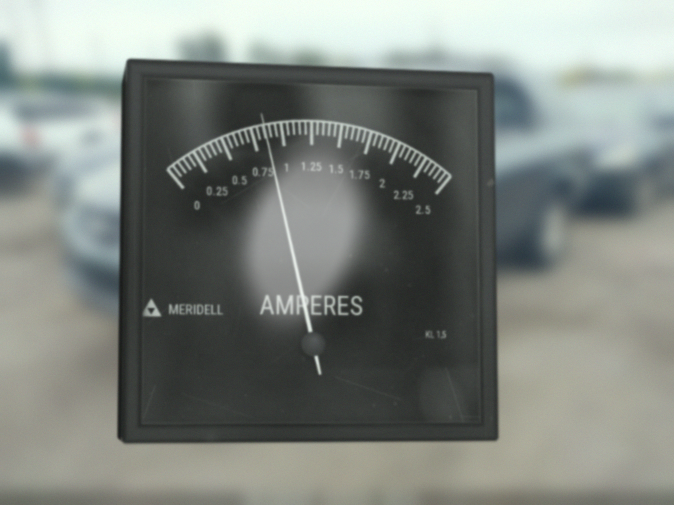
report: 0.85A
